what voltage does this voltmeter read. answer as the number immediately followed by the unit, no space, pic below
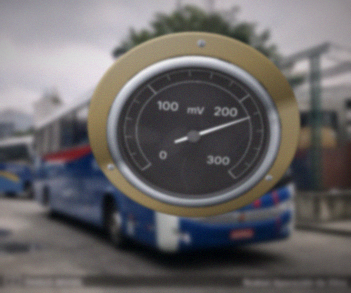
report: 220mV
